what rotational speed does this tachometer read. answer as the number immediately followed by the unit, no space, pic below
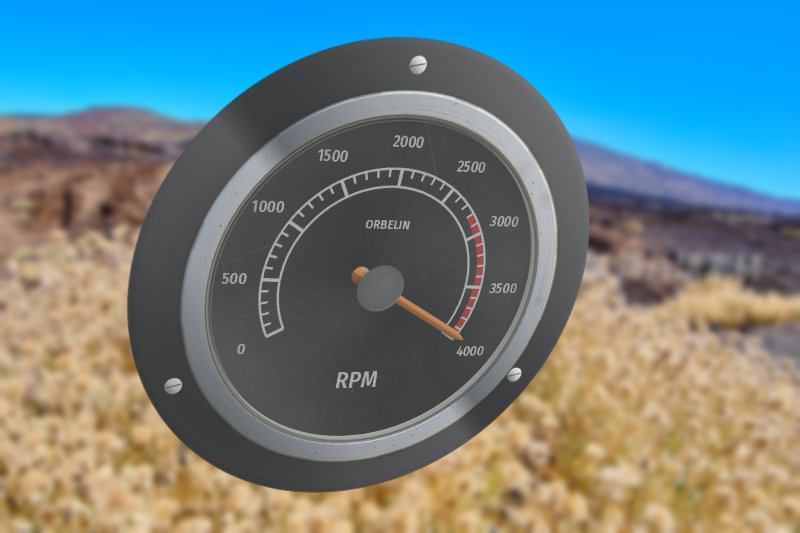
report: 3950rpm
